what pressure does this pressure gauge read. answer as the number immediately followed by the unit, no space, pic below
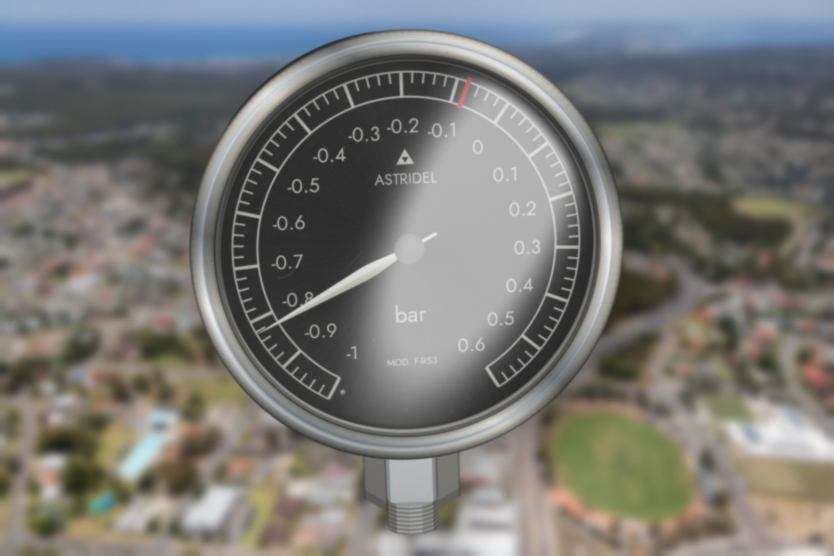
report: -0.82bar
